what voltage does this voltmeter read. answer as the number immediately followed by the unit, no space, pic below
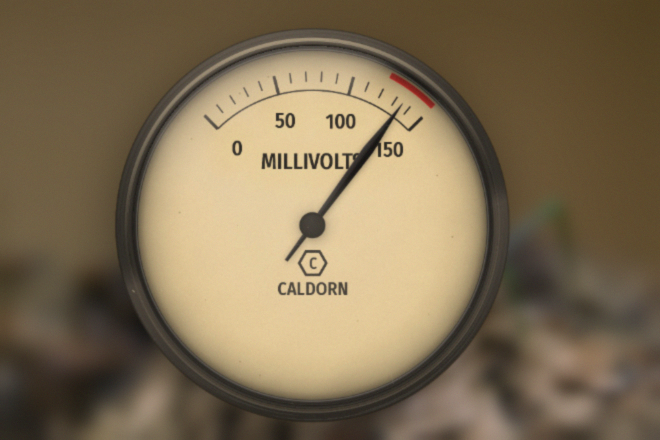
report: 135mV
